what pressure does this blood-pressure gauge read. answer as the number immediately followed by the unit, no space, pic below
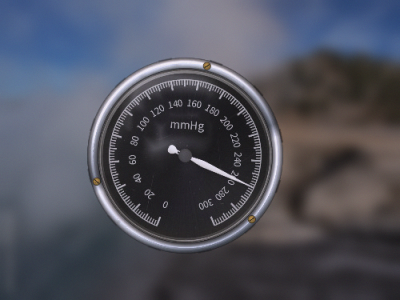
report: 260mmHg
